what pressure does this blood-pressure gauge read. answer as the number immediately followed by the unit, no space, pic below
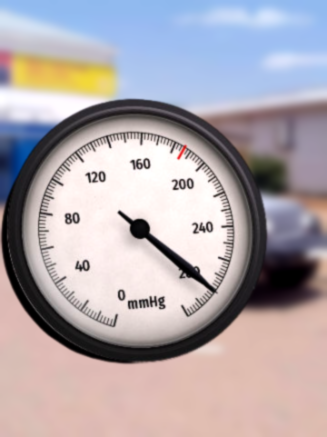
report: 280mmHg
